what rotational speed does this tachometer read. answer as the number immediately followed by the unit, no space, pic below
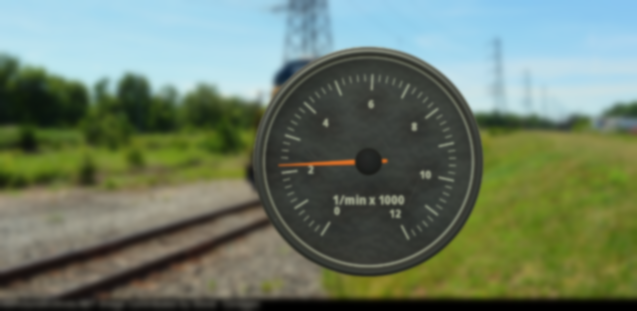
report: 2200rpm
